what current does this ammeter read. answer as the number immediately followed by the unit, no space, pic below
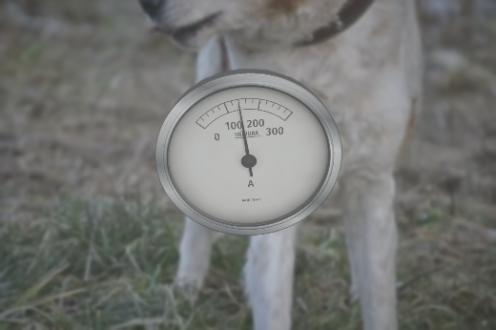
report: 140A
